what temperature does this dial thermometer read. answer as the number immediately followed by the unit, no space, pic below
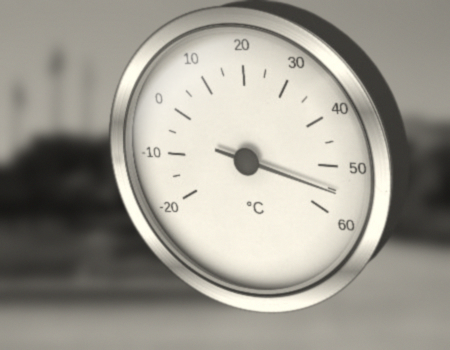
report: 55°C
